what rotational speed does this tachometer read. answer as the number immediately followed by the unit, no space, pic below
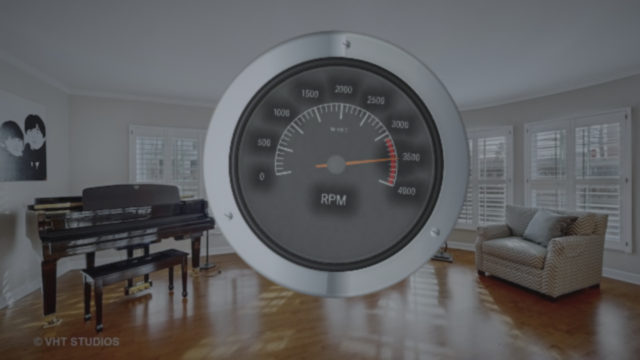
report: 3500rpm
